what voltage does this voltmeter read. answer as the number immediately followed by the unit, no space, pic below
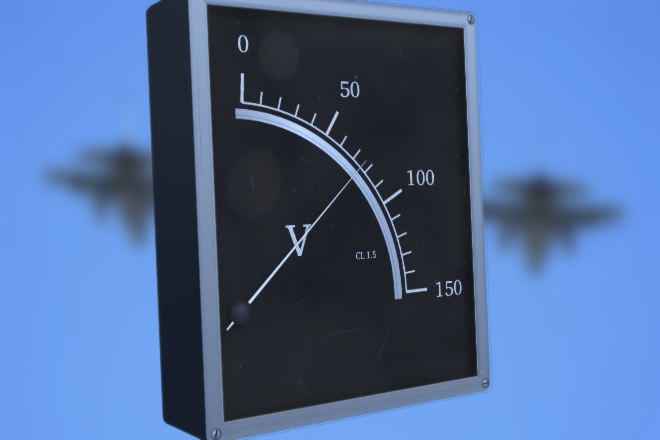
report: 75V
